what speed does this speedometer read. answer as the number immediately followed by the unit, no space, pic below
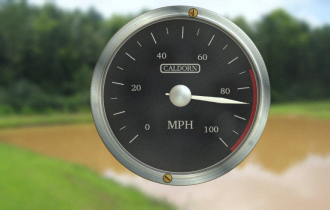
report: 85mph
